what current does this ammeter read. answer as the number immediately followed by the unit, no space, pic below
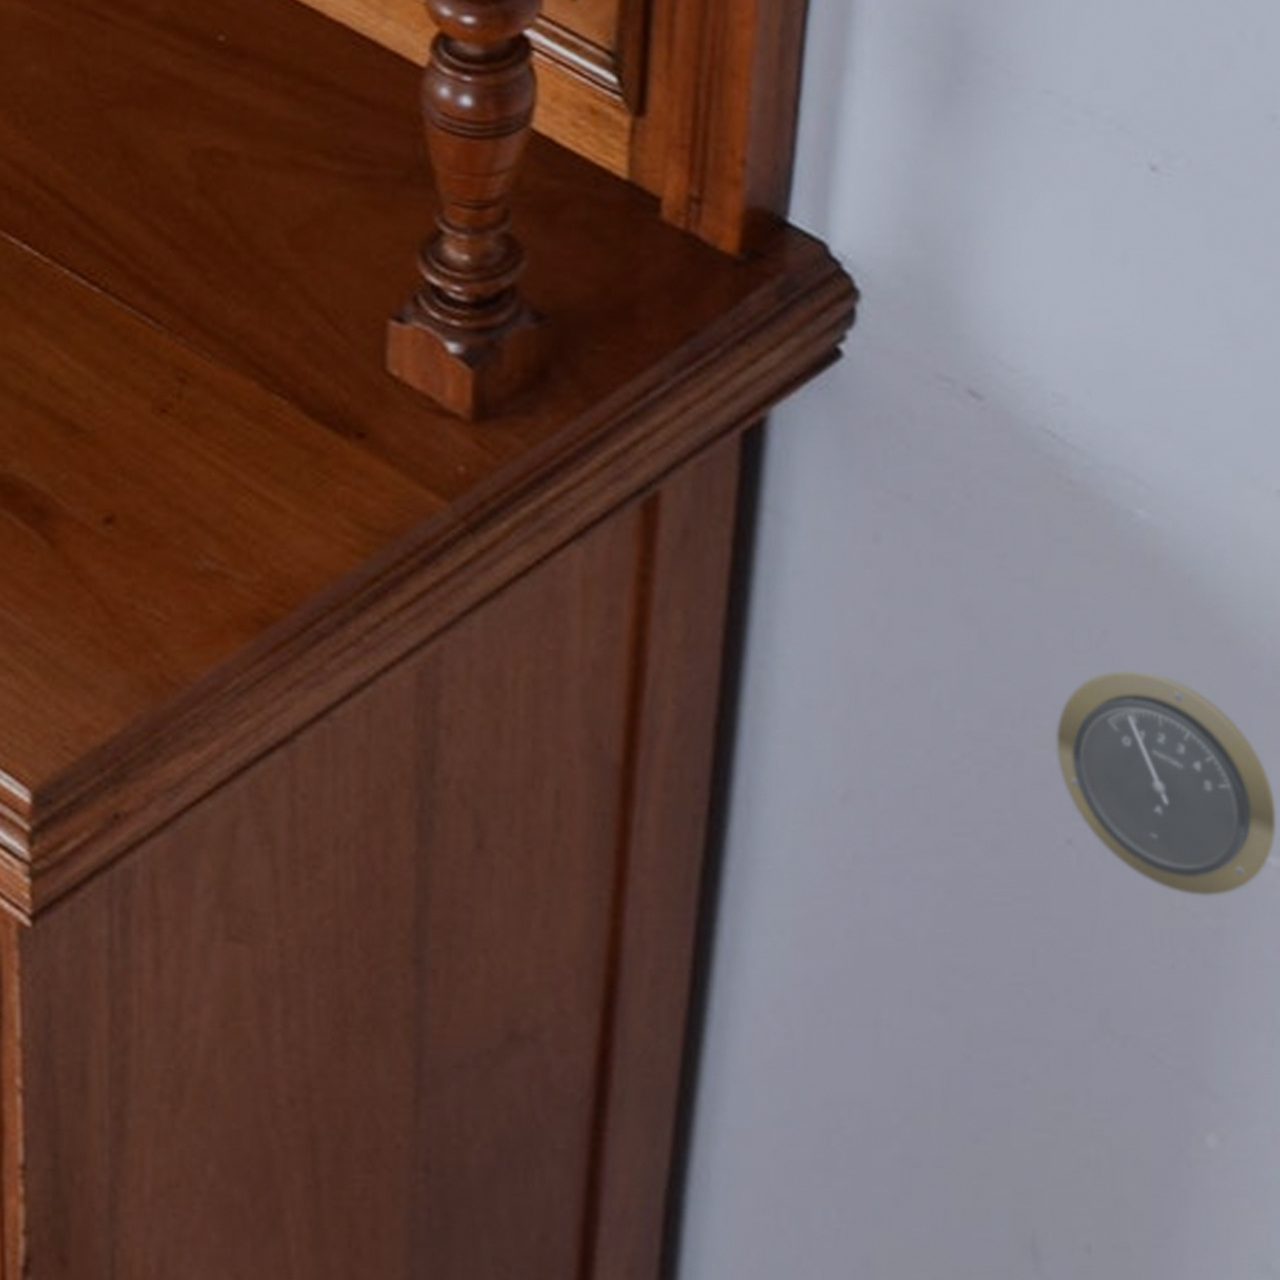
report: 1A
